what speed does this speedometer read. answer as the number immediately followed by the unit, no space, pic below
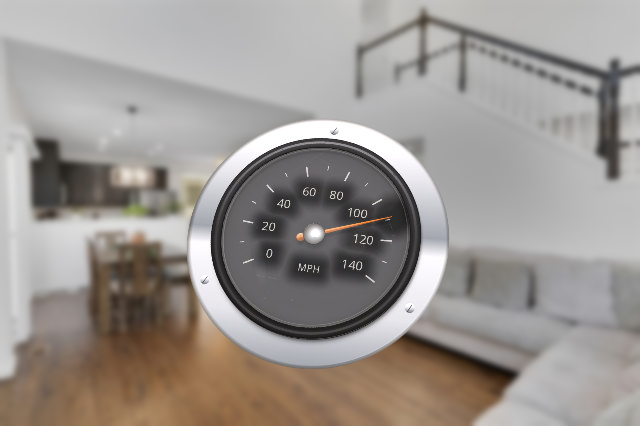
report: 110mph
